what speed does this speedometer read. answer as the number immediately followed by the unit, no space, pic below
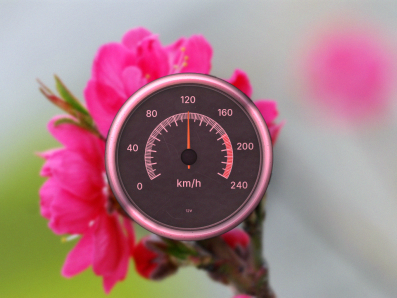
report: 120km/h
